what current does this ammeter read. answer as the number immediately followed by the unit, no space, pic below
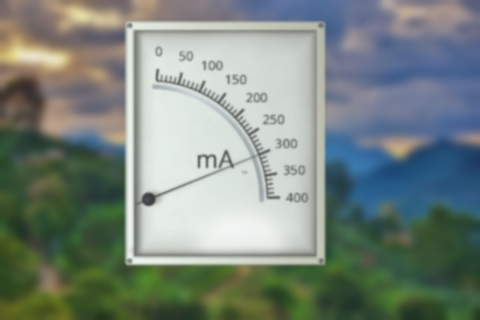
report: 300mA
